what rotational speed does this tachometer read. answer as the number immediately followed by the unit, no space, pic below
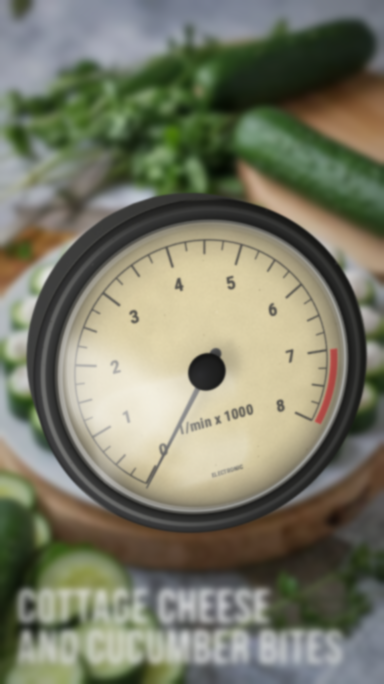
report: 0rpm
